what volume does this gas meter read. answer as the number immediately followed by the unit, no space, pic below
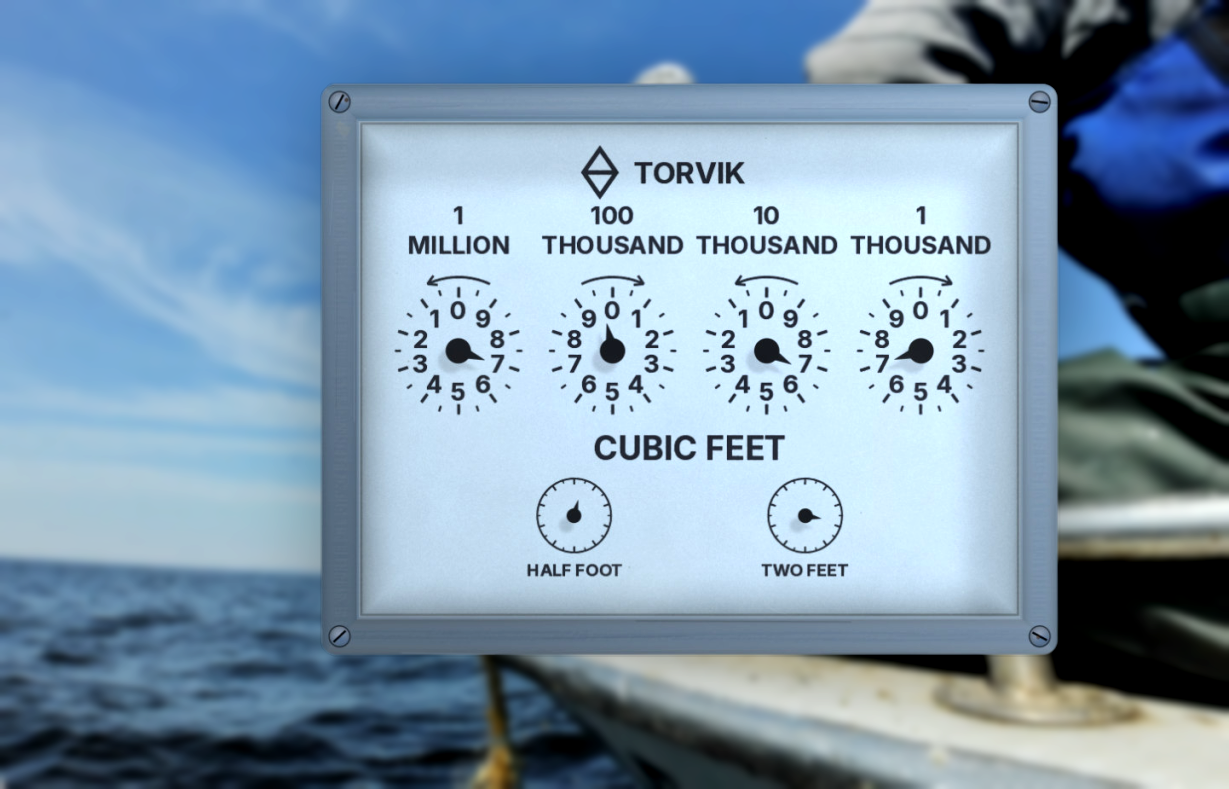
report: 696700ft³
